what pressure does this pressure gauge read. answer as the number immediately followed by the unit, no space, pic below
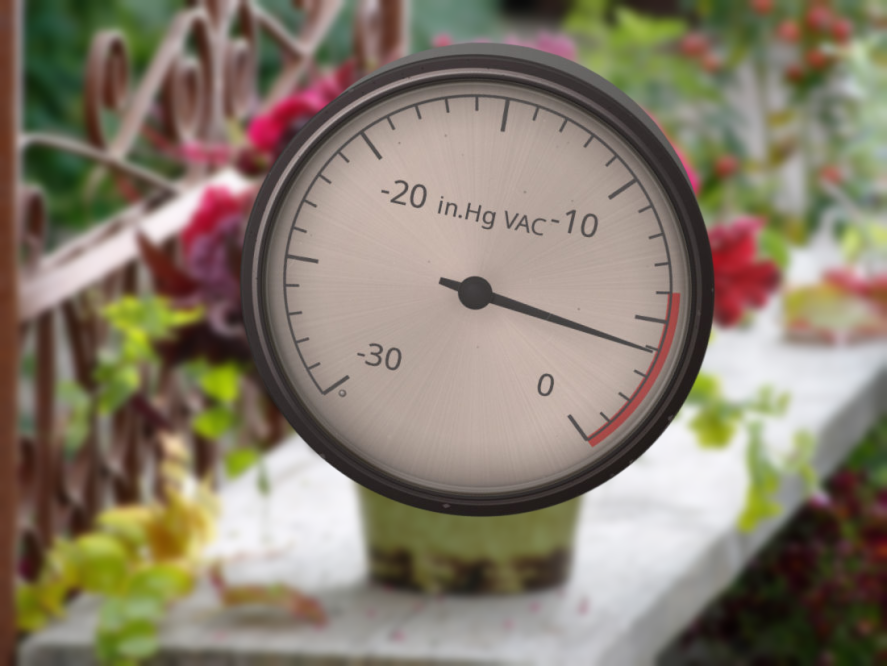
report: -4inHg
